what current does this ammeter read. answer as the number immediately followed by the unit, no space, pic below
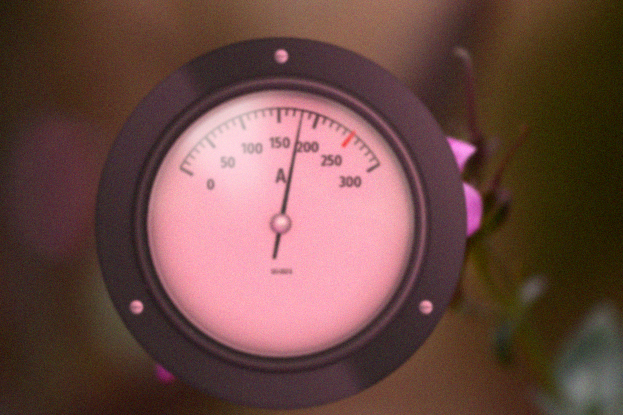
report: 180A
